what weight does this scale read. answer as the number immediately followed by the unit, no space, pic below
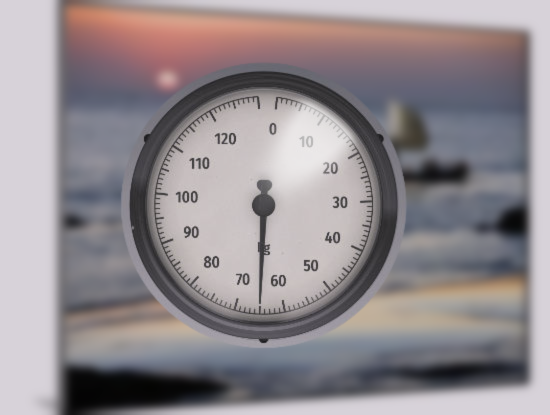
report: 65kg
